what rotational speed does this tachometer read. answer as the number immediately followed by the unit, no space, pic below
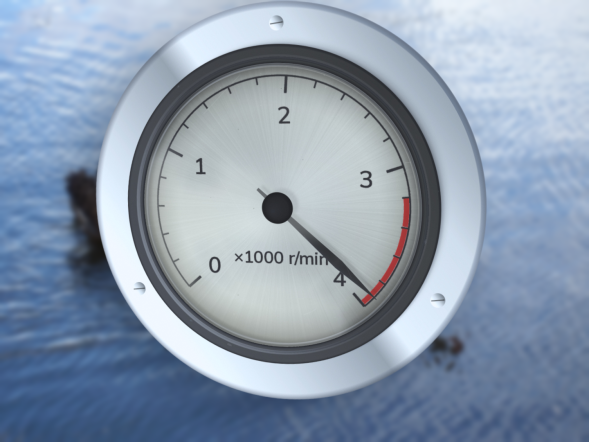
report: 3900rpm
